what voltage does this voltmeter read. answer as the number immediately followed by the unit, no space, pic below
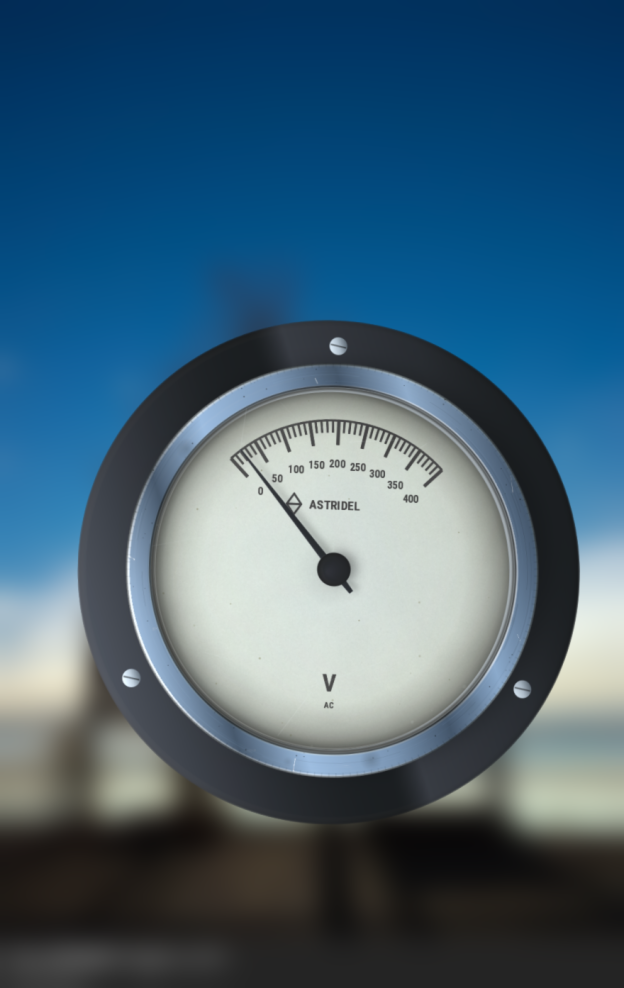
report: 20V
